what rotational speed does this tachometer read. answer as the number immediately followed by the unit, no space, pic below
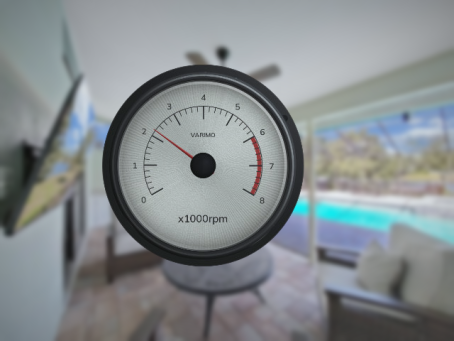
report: 2200rpm
